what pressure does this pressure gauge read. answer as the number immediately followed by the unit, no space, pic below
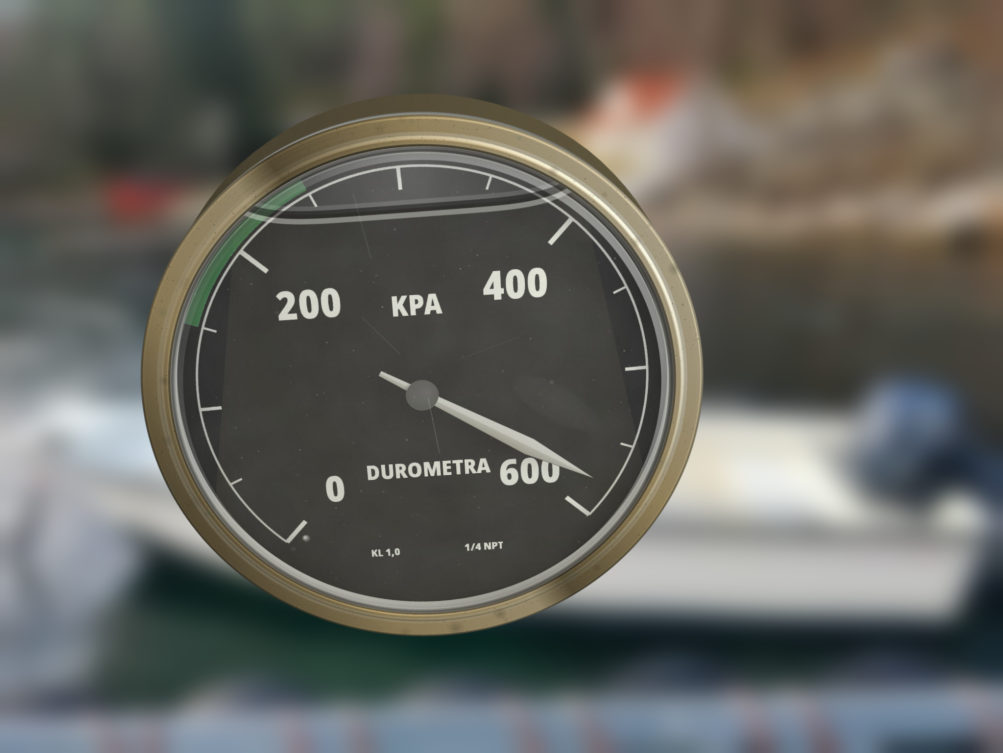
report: 575kPa
